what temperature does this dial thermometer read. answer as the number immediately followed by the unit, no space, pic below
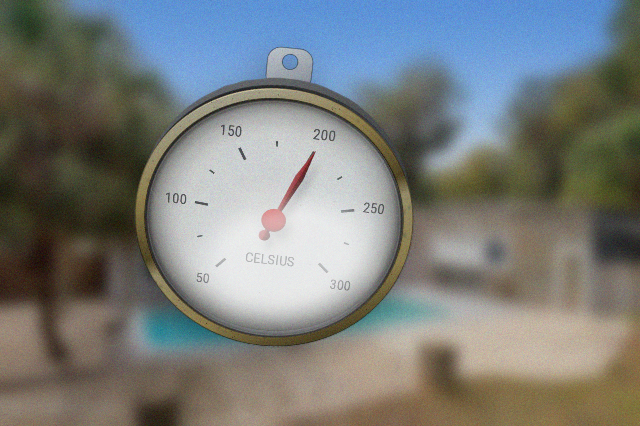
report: 200°C
